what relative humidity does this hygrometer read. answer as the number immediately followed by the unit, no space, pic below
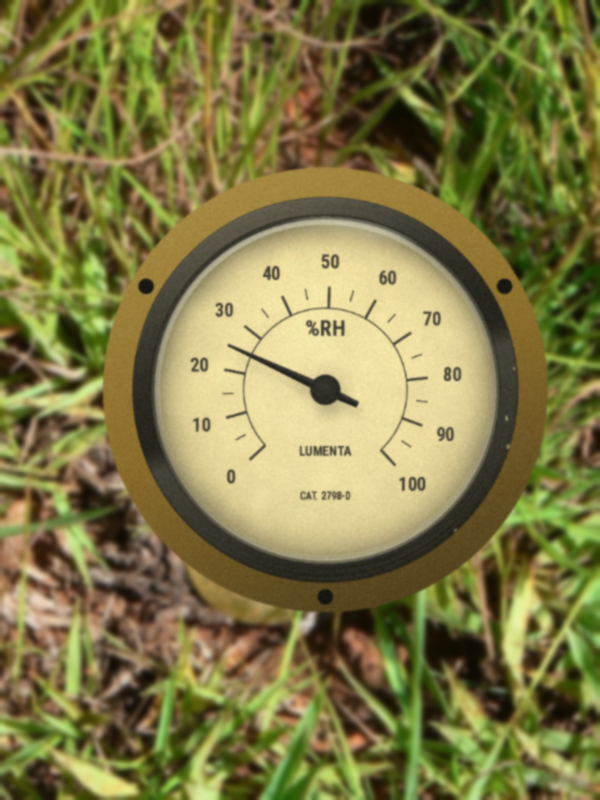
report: 25%
